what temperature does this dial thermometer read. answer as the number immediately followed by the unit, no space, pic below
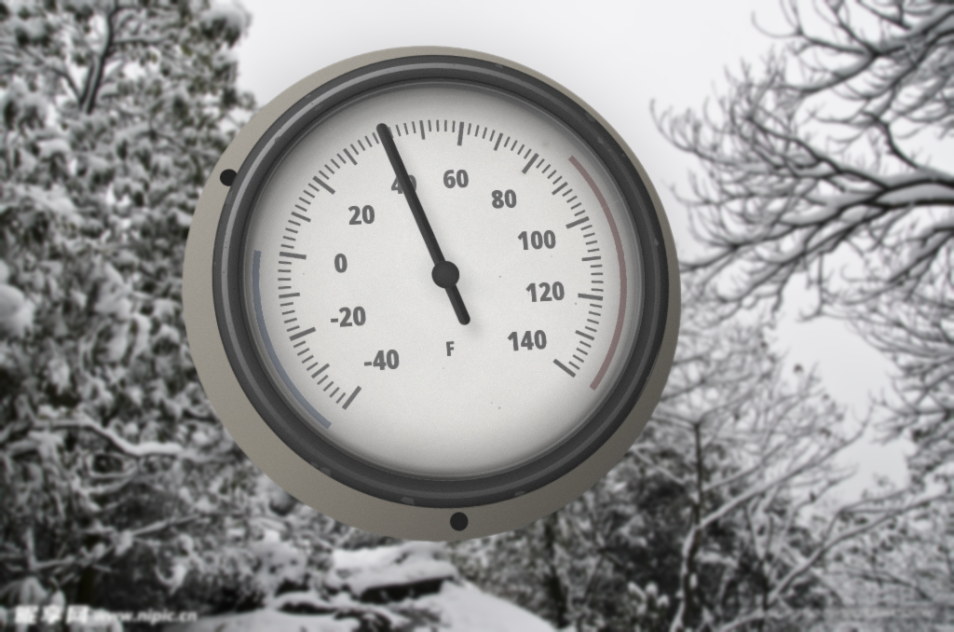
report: 40°F
